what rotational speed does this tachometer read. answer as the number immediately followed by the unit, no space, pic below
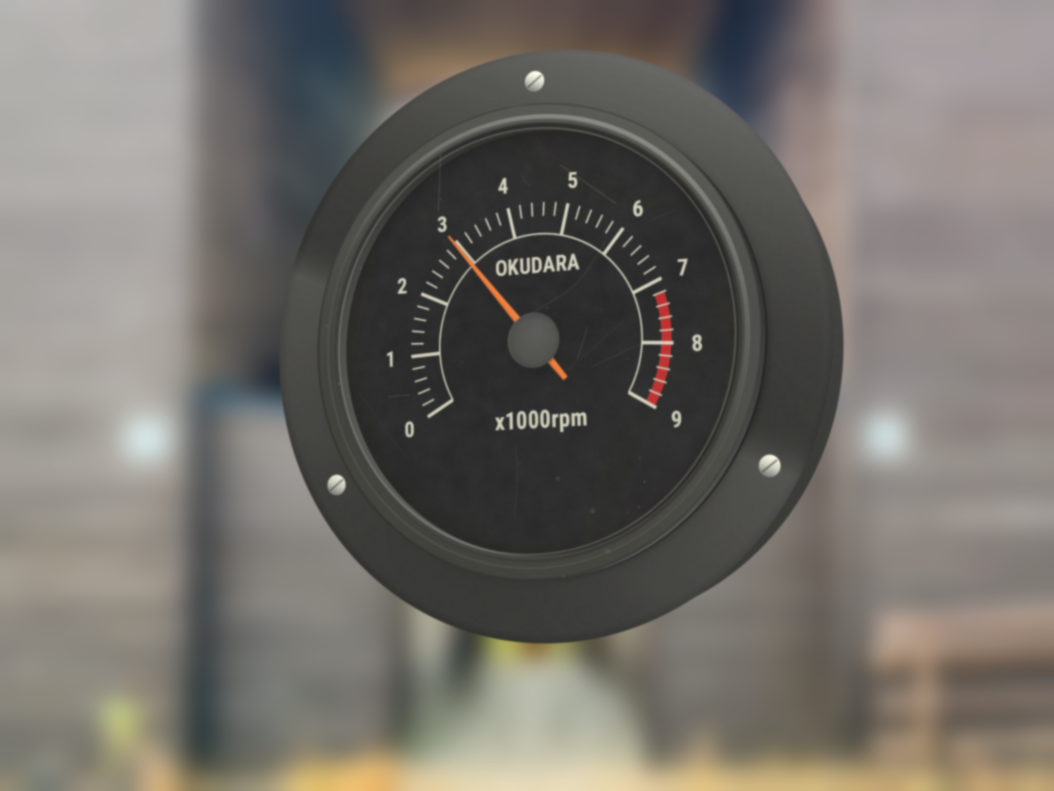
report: 3000rpm
